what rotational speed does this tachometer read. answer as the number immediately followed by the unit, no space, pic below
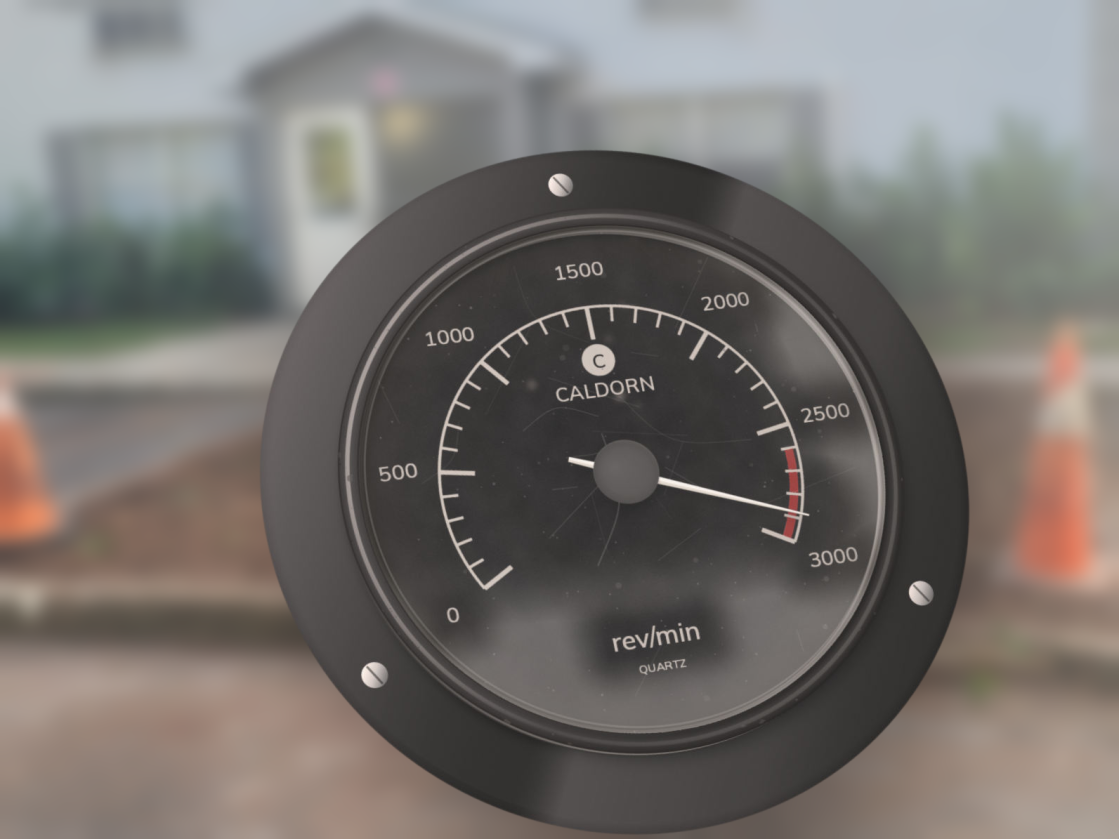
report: 2900rpm
